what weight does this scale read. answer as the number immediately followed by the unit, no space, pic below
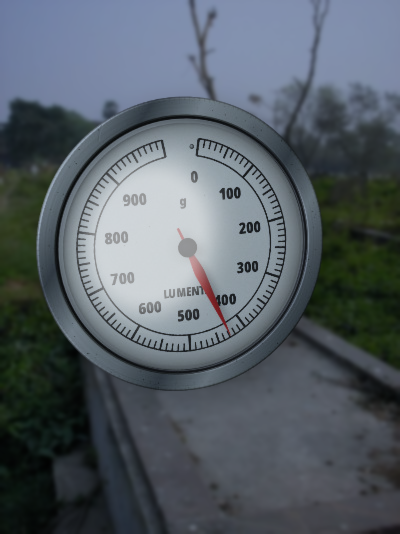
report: 430g
